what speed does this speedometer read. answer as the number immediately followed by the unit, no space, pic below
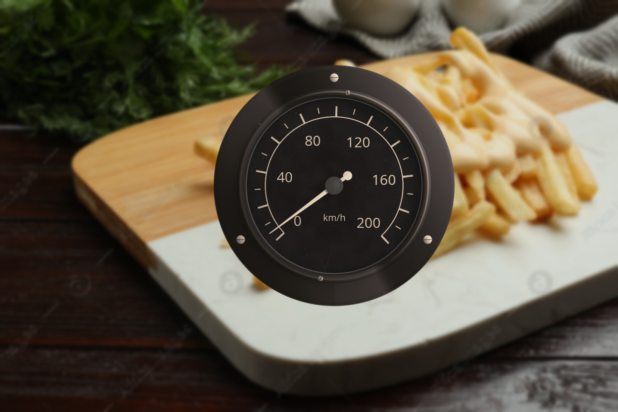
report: 5km/h
